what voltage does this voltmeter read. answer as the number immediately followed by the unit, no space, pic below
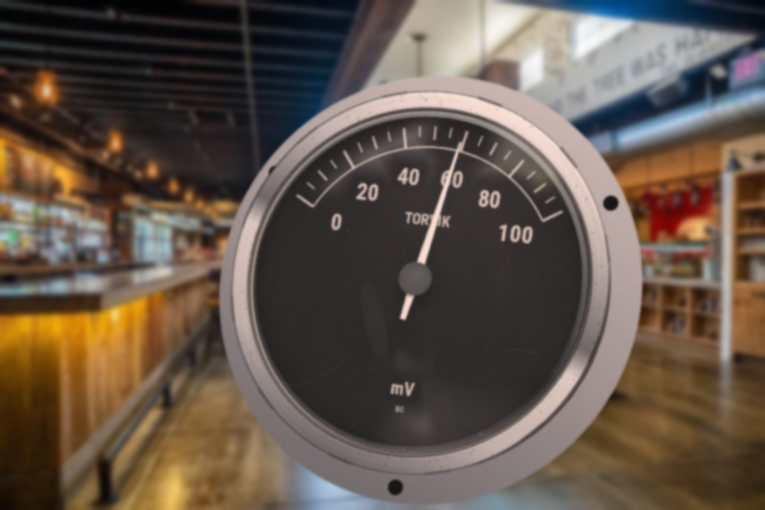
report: 60mV
